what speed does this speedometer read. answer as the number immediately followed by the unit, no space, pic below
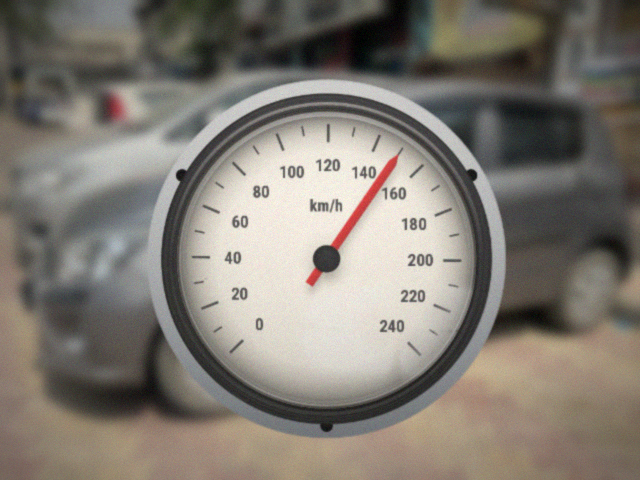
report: 150km/h
